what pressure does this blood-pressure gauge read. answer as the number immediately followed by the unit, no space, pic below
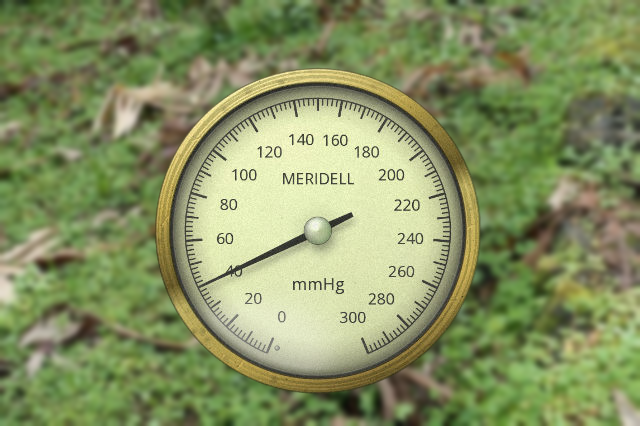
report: 40mmHg
